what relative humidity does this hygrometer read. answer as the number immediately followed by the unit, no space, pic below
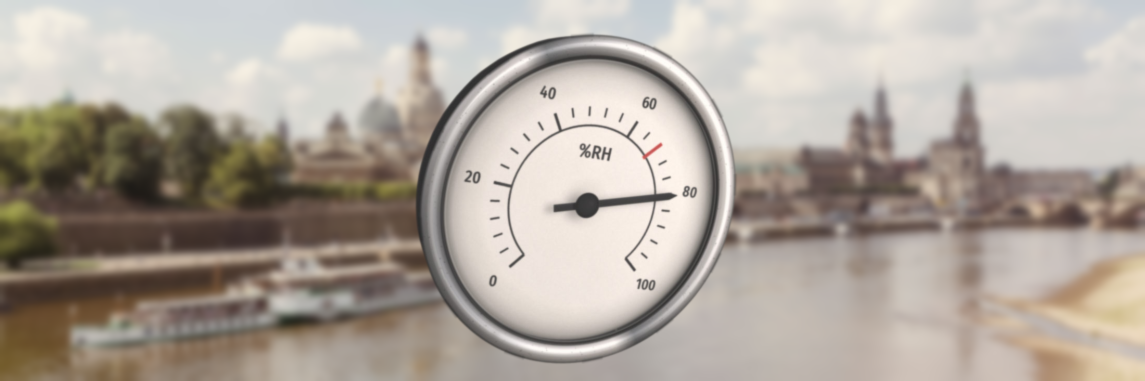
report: 80%
